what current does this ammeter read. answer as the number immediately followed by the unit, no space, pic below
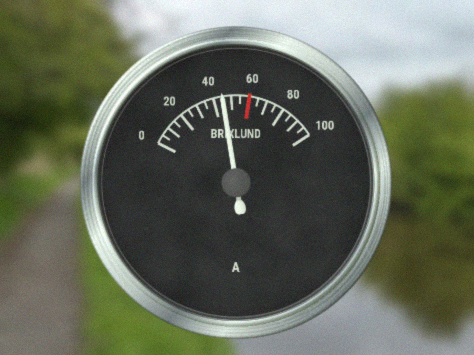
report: 45A
